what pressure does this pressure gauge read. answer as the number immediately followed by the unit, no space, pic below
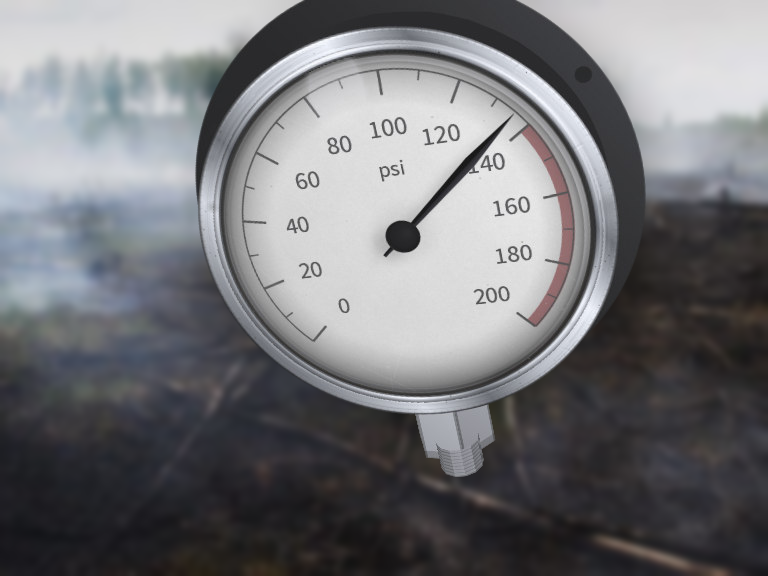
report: 135psi
